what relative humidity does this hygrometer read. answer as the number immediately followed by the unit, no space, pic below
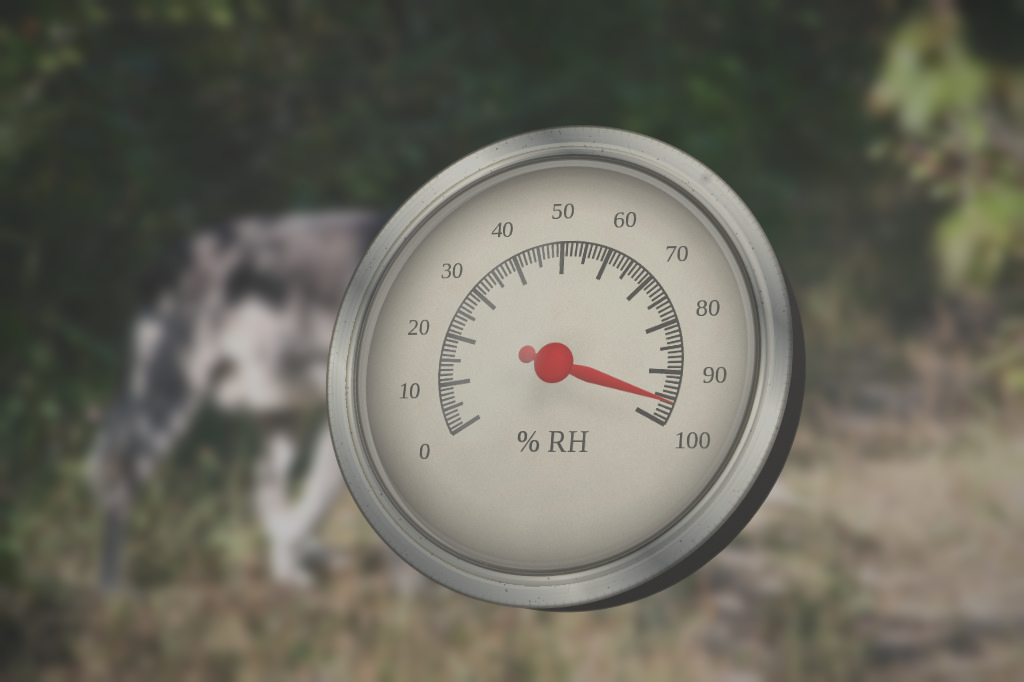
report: 96%
